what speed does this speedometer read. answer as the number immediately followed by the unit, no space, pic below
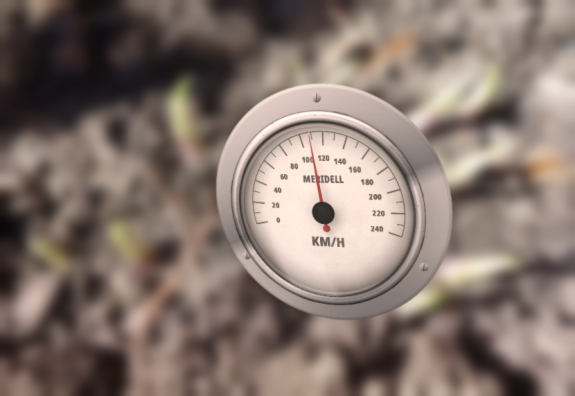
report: 110km/h
